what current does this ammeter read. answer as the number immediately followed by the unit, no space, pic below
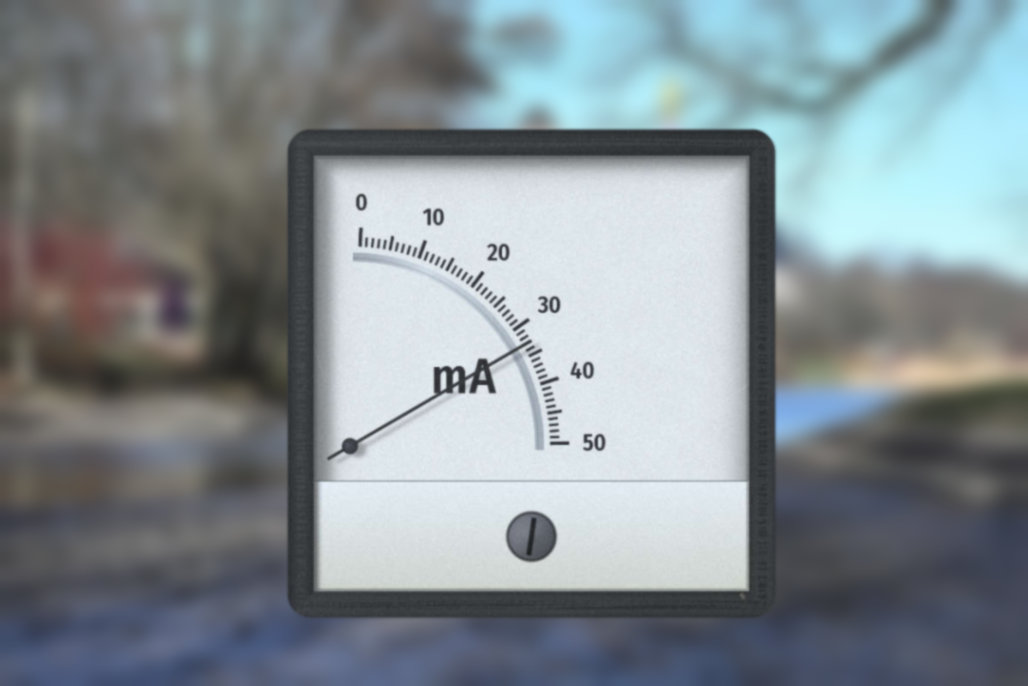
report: 33mA
